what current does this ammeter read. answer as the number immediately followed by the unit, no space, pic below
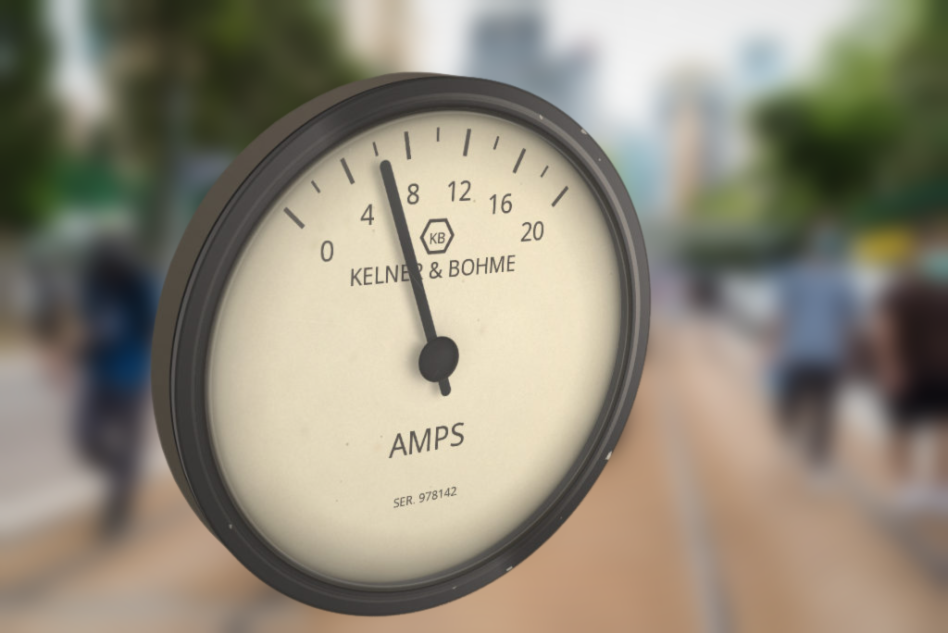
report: 6A
